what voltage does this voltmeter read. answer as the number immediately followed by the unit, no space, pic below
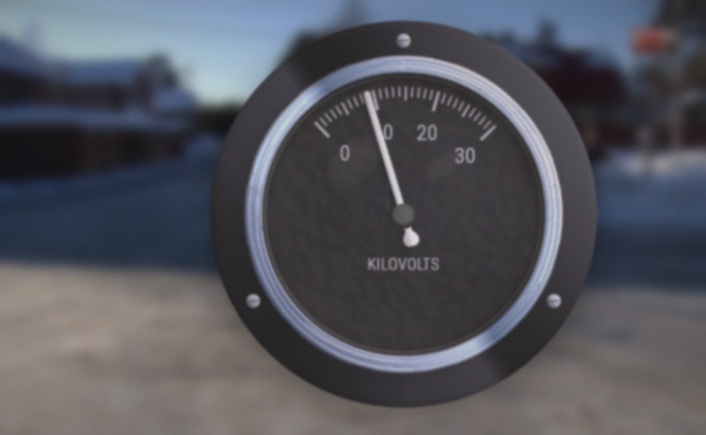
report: 9kV
